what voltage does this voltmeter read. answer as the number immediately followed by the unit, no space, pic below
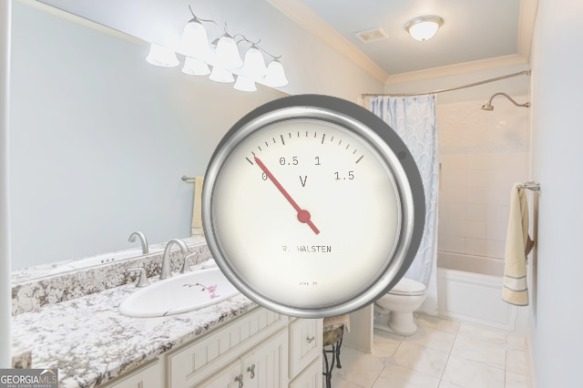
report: 0.1V
